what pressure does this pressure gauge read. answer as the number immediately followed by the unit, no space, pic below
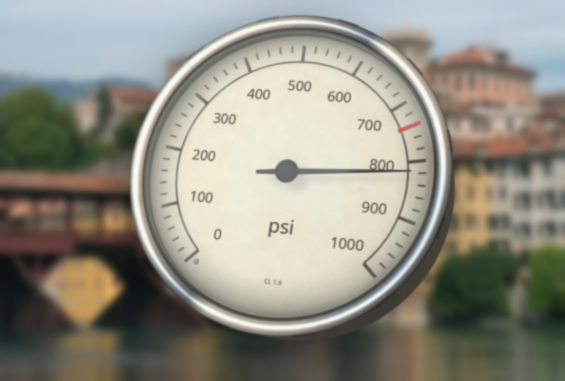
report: 820psi
